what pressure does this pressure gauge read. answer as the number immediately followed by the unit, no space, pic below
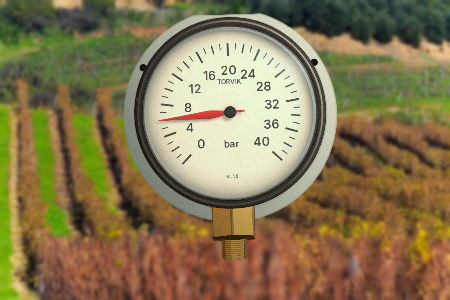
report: 6bar
